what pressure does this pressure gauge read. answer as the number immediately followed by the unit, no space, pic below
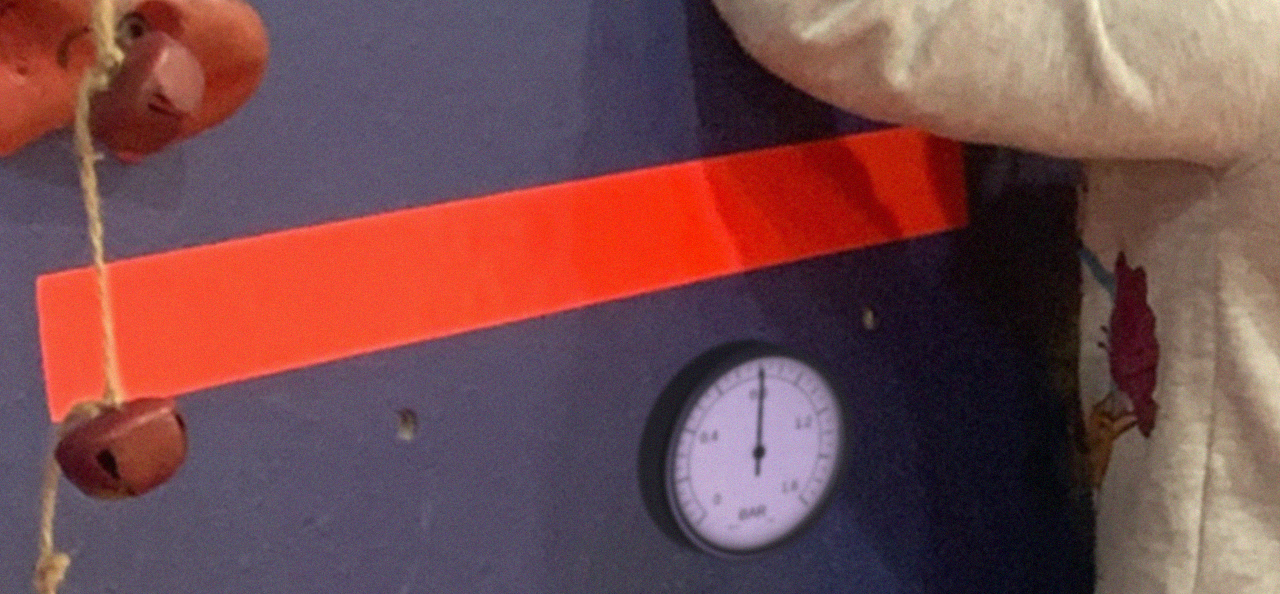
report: 0.8bar
